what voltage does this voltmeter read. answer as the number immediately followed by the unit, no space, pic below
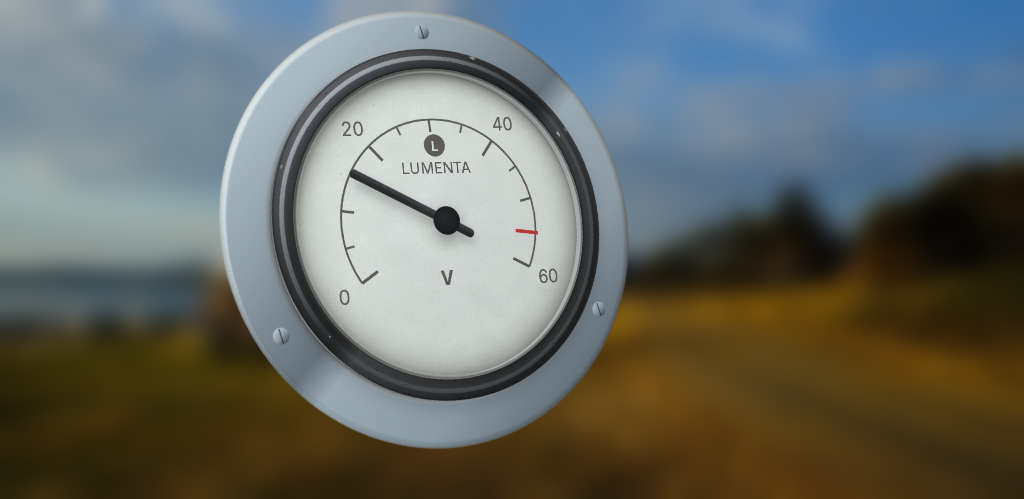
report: 15V
